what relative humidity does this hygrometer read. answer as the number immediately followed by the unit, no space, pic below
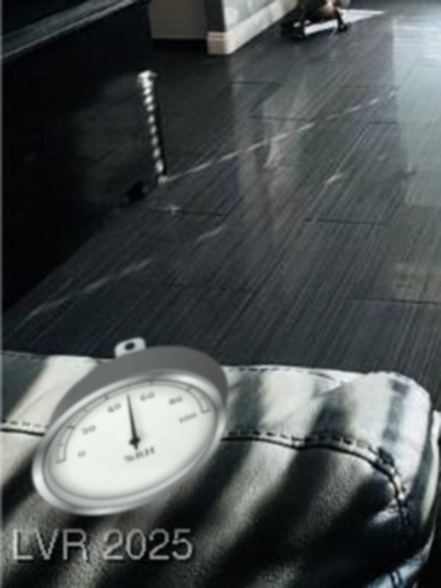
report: 50%
